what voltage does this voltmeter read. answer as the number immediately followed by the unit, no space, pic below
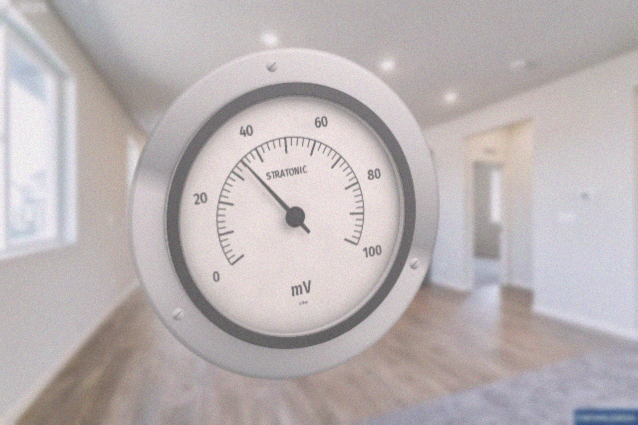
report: 34mV
